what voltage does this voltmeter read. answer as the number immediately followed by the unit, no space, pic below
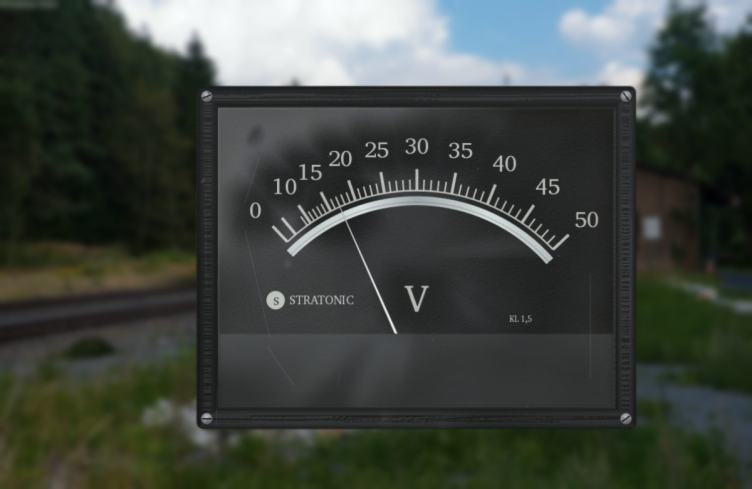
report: 17V
